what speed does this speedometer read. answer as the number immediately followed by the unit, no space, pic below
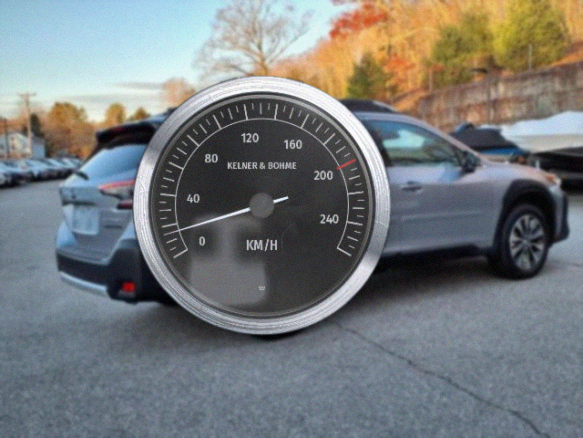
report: 15km/h
